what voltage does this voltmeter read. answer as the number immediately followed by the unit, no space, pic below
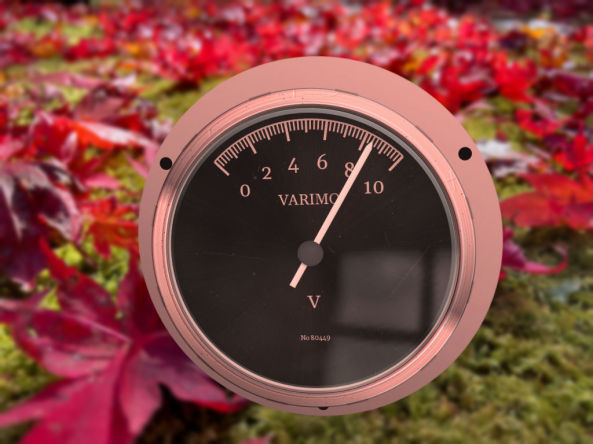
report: 8.4V
